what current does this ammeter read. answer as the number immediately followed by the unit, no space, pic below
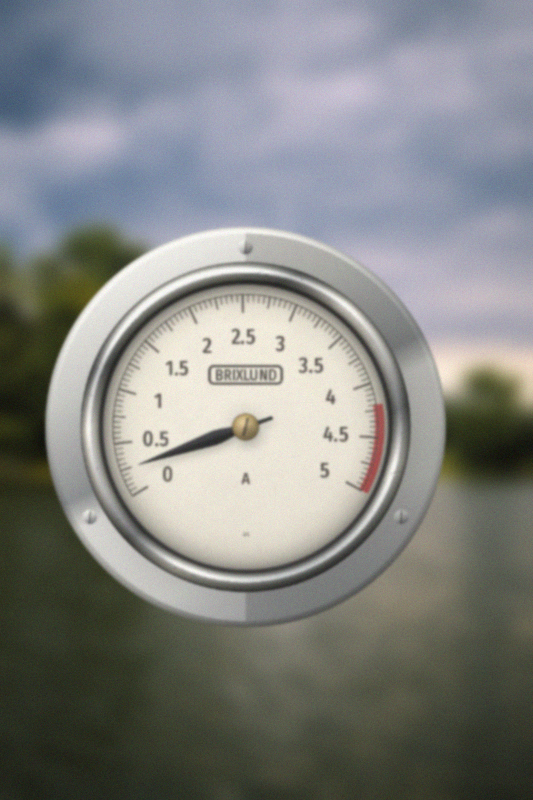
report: 0.25A
